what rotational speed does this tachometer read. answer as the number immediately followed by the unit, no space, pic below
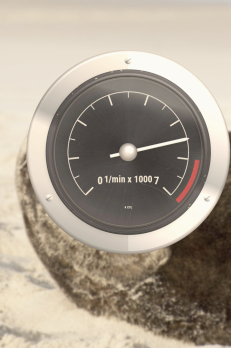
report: 5500rpm
